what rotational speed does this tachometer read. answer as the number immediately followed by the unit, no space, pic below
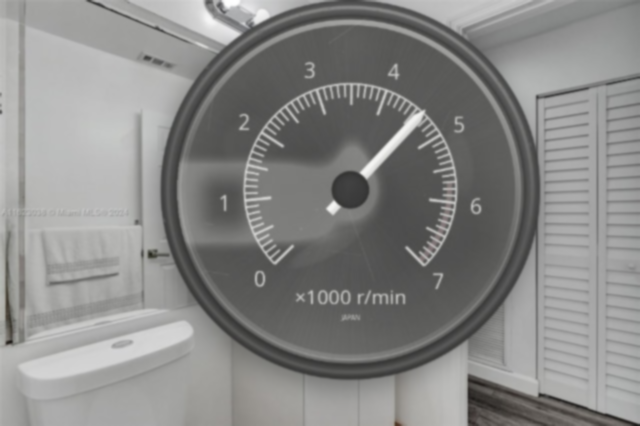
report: 4600rpm
